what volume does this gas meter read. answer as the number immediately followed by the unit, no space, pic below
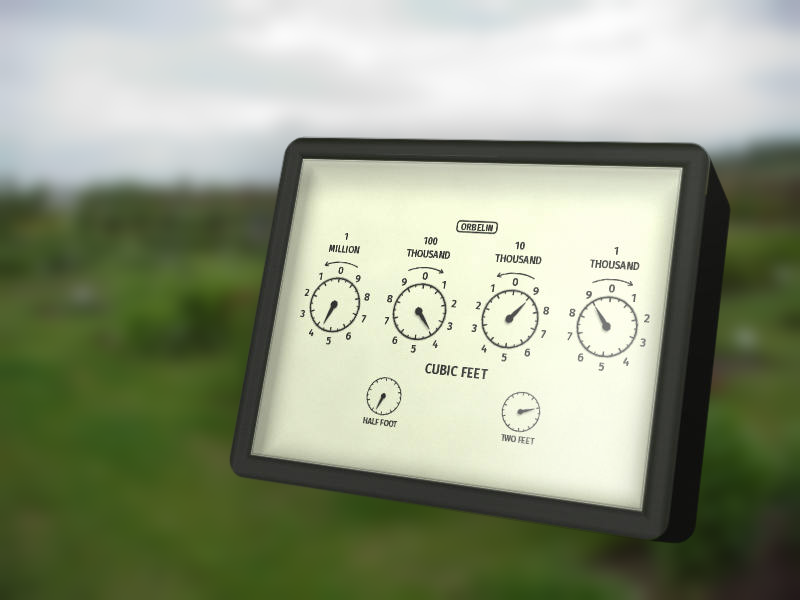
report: 438900ft³
